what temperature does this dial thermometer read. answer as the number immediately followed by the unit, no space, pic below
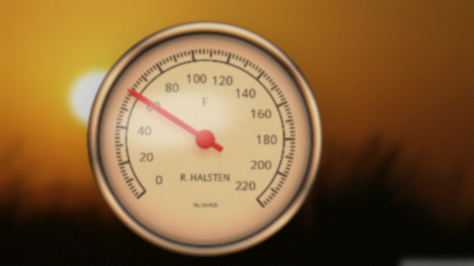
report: 60°F
